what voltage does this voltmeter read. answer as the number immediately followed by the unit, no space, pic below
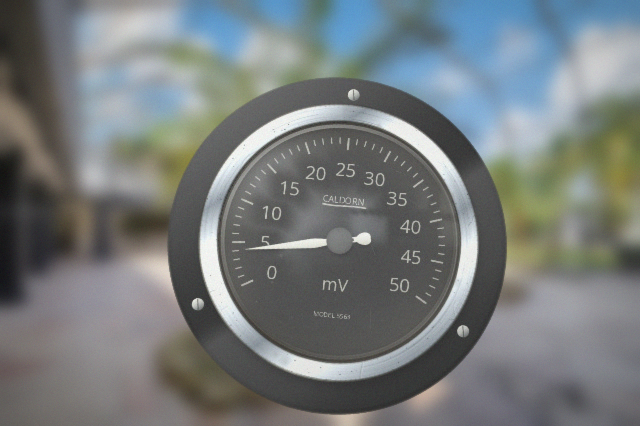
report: 4mV
